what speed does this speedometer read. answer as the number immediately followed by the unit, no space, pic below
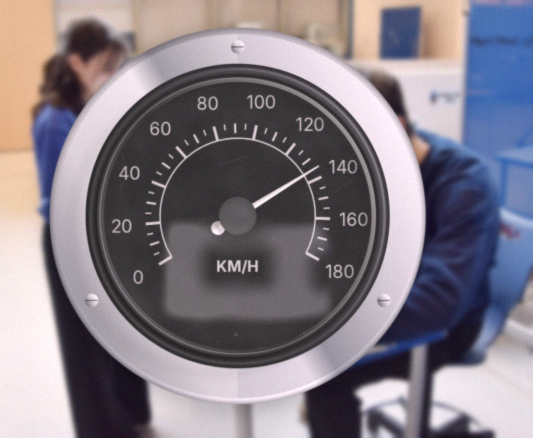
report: 135km/h
